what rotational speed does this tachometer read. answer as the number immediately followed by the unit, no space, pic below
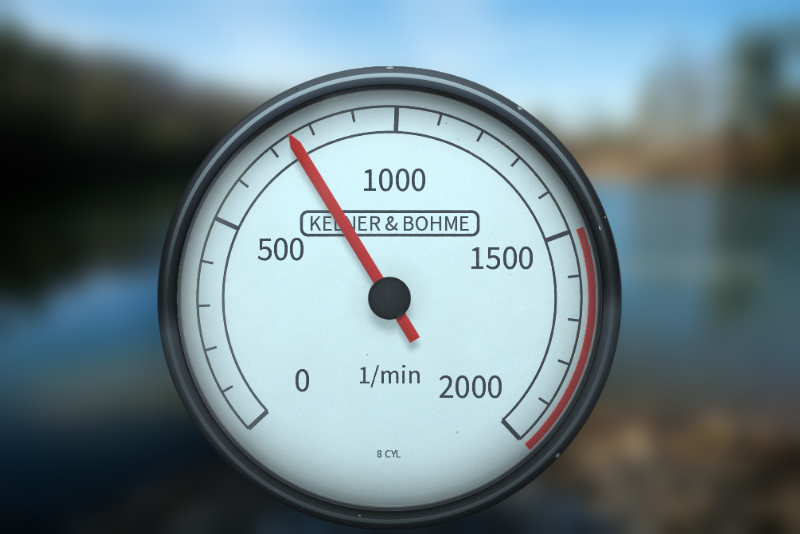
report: 750rpm
